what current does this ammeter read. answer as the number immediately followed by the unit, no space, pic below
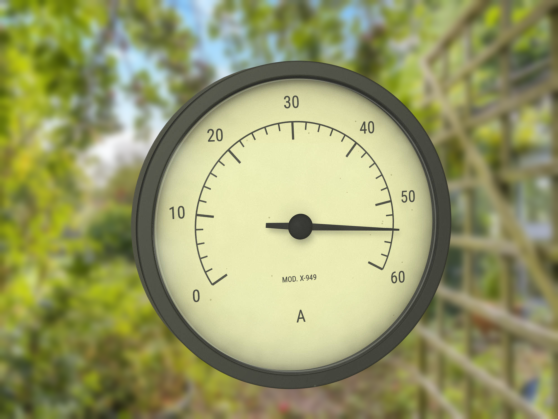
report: 54A
